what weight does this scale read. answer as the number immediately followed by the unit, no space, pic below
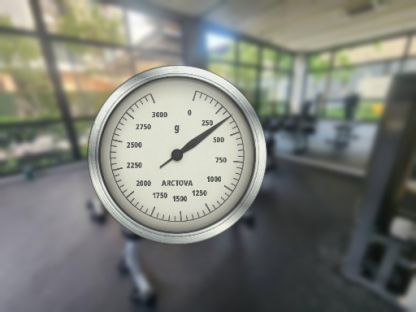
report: 350g
